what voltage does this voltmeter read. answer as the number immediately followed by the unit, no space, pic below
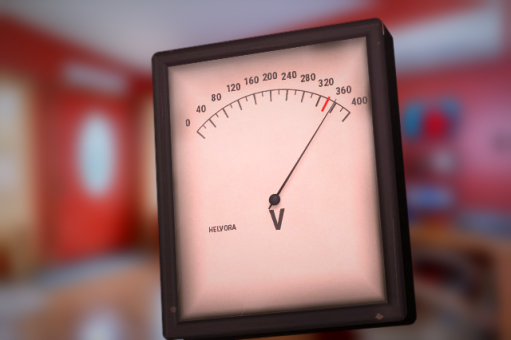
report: 360V
